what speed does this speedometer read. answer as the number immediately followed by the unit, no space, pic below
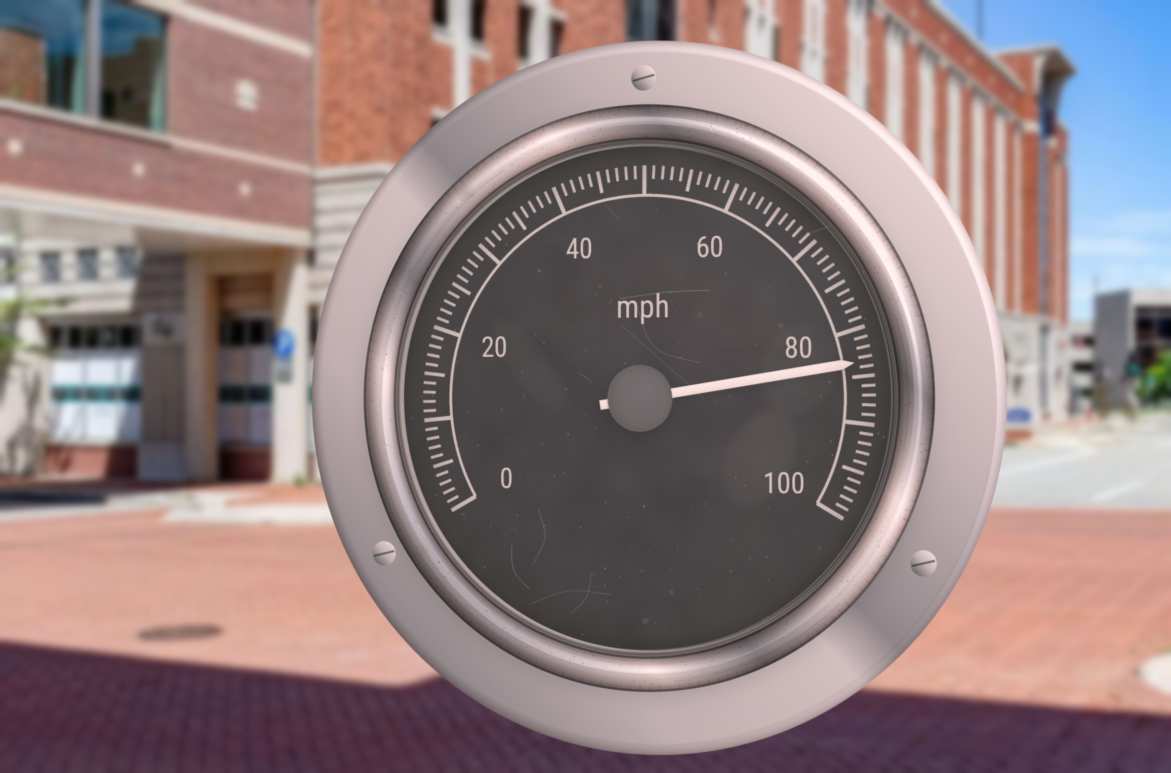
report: 83.5mph
